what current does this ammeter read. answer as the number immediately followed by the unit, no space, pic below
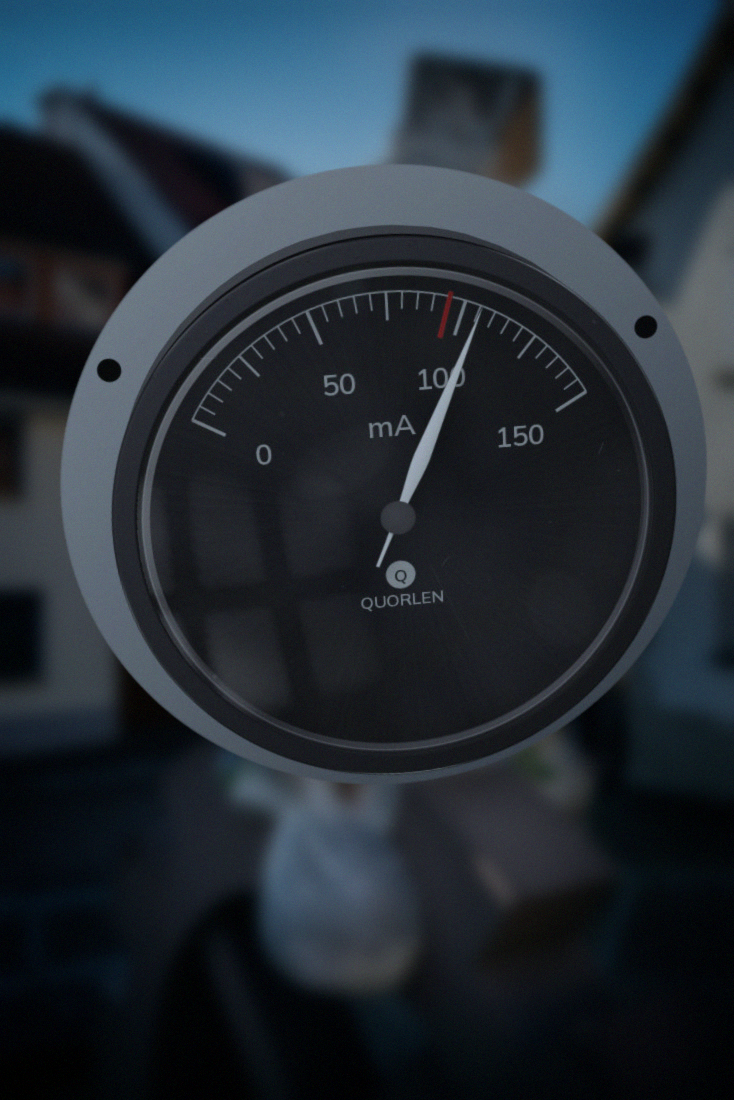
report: 105mA
